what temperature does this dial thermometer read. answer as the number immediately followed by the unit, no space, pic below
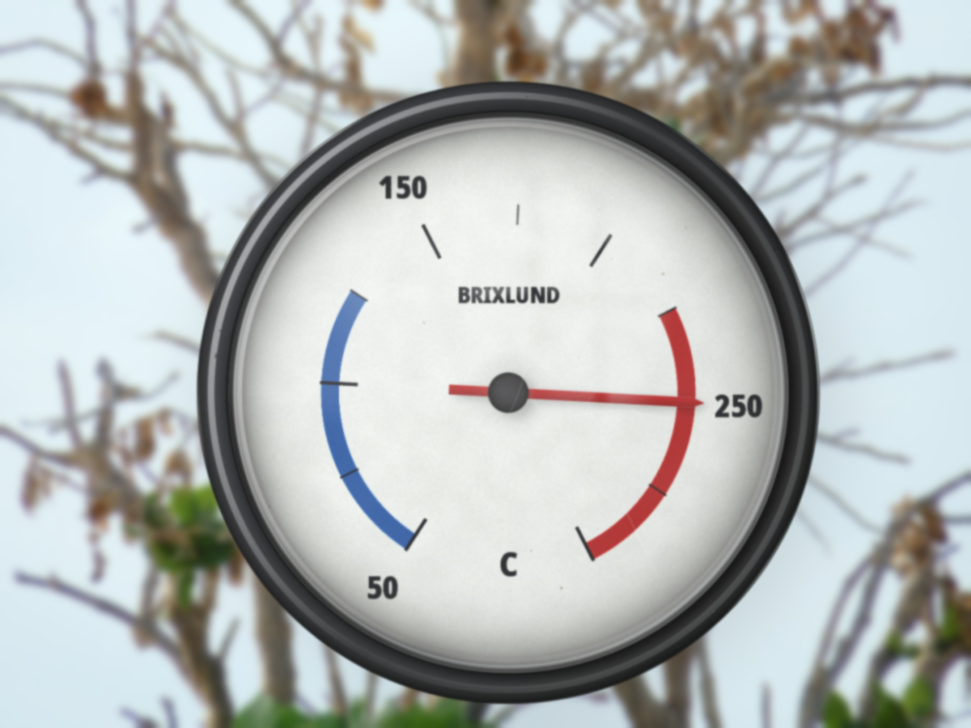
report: 250°C
